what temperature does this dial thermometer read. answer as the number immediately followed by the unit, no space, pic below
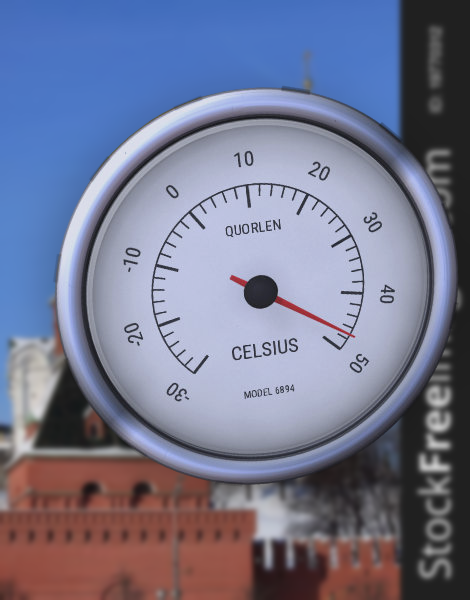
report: 47°C
